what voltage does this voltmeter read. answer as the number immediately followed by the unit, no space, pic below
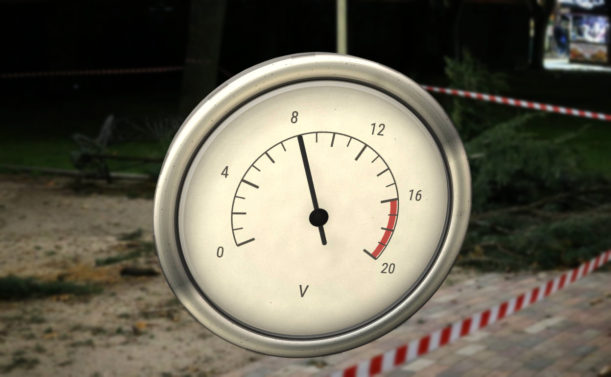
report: 8V
